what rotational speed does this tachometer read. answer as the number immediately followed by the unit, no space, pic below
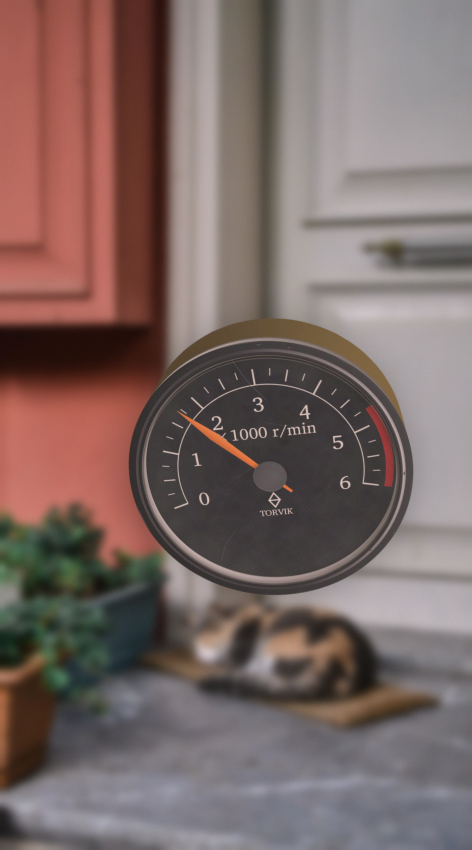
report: 1750rpm
